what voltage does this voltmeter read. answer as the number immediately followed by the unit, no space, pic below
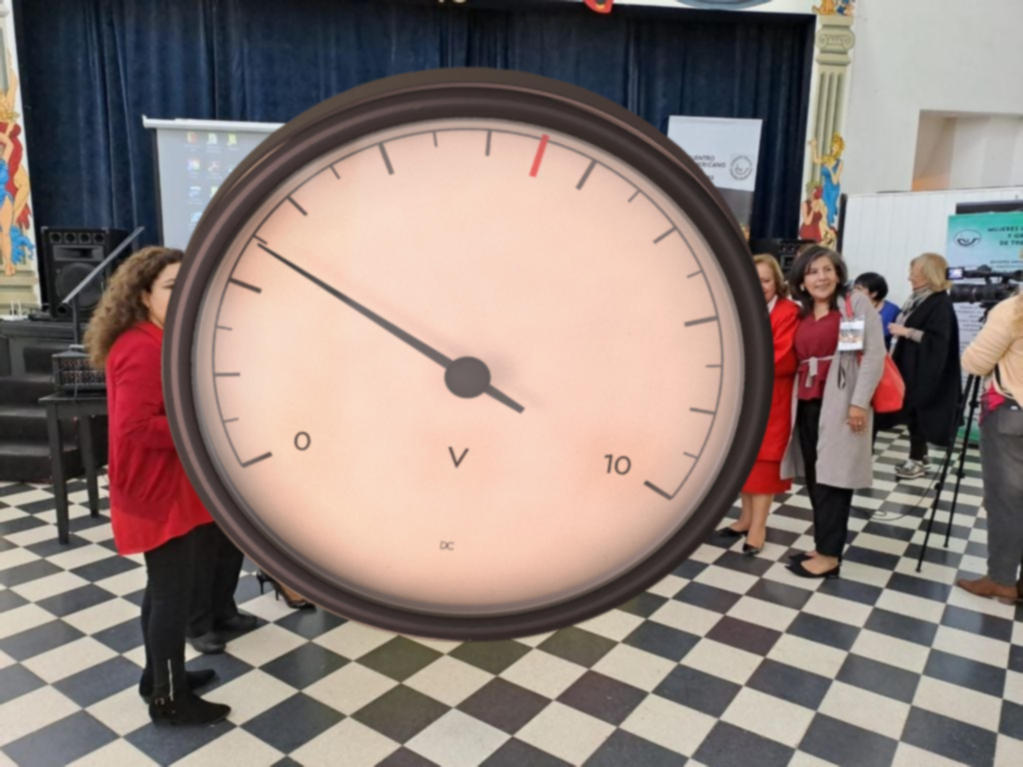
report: 2.5V
